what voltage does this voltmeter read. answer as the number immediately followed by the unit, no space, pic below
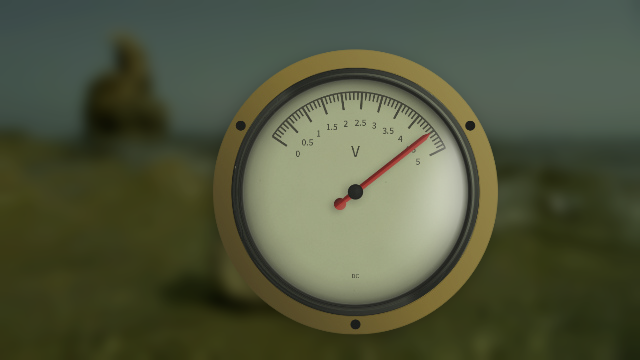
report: 4.5V
